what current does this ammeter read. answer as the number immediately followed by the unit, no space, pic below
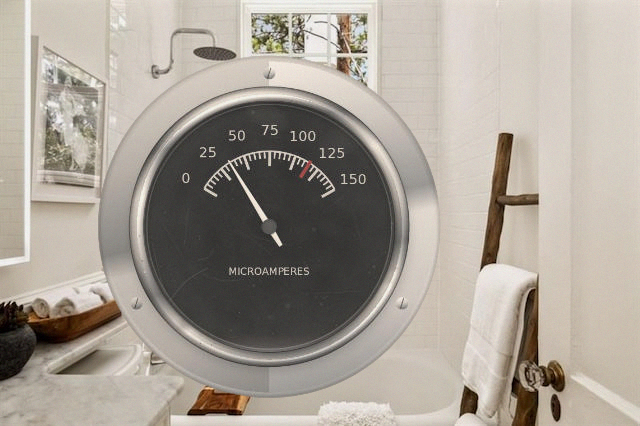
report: 35µA
